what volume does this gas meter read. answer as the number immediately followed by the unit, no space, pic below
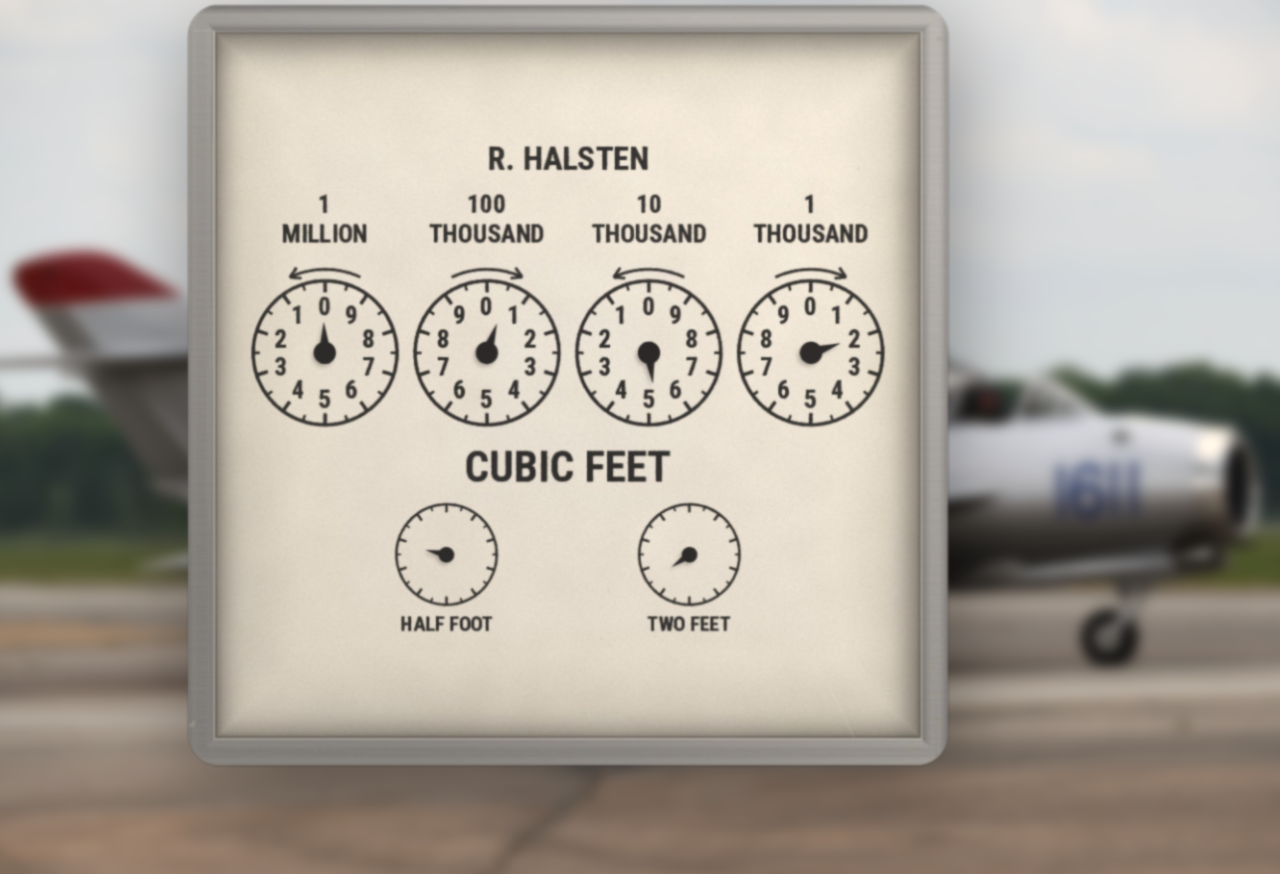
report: 5200ft³
